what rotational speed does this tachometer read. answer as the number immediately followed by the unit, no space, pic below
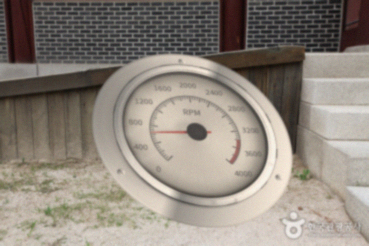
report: 600rpm
